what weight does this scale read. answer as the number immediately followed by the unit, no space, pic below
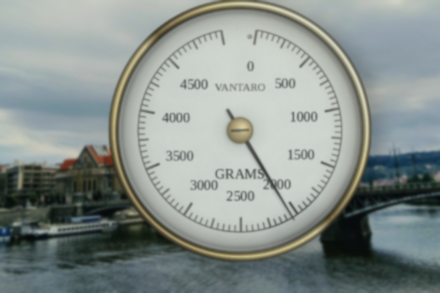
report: 2050g
